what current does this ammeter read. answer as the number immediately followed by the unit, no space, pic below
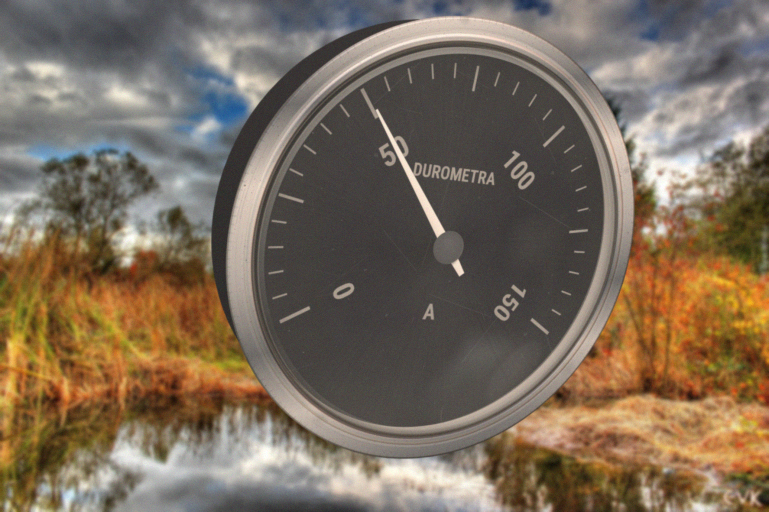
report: 50A
